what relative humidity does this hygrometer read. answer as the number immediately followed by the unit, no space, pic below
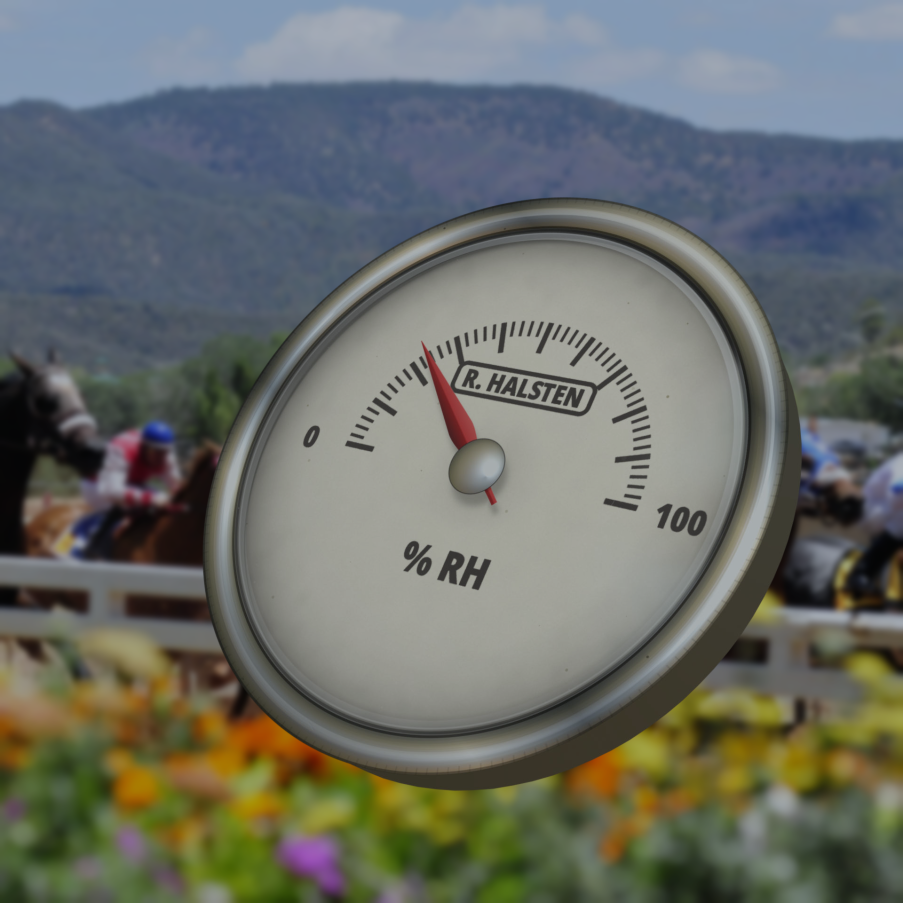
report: 24%
